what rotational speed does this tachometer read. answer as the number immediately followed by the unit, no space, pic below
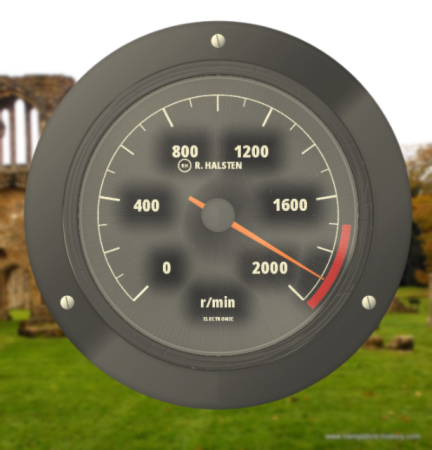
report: 1900rpm
